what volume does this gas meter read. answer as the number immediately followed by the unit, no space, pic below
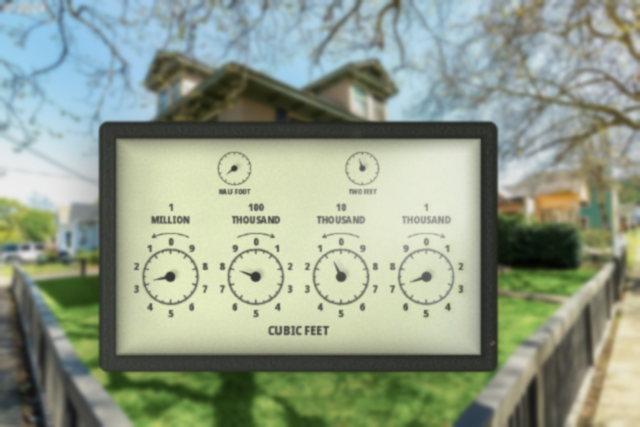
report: 280700ft³
